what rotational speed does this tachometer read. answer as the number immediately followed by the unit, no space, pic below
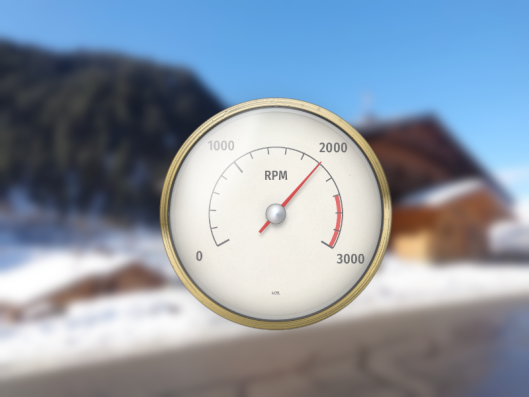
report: 2000rpm
